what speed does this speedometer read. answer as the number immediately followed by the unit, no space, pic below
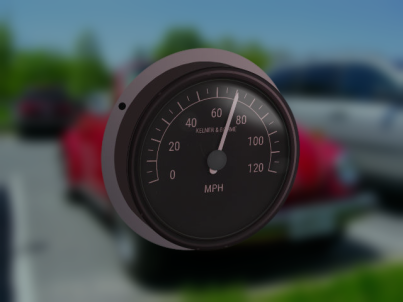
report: 70mph
